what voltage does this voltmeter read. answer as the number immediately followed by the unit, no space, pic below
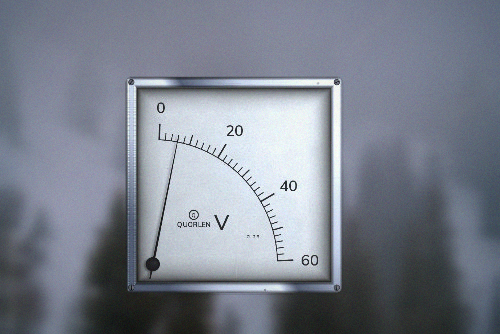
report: 6V
